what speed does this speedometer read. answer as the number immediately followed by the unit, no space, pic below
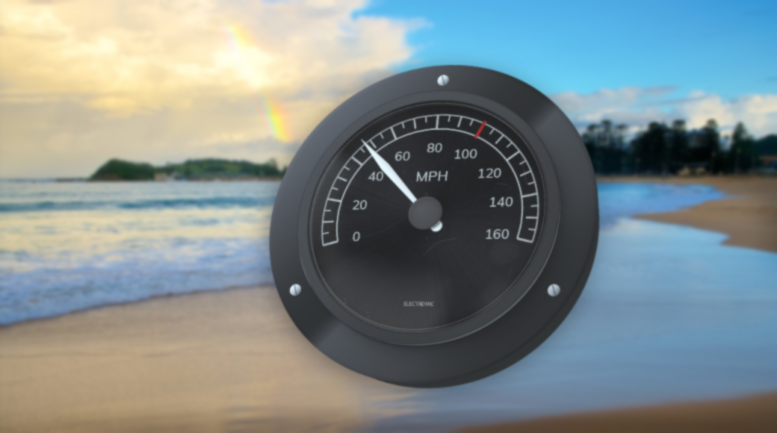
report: 47.5mph
